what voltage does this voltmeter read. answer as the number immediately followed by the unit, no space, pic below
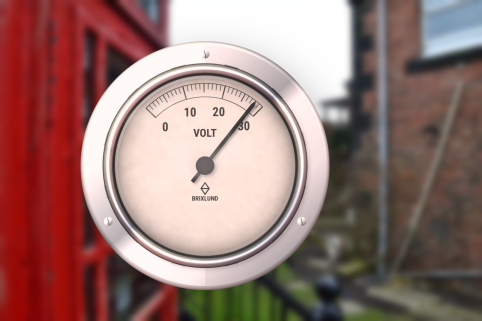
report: 28V
